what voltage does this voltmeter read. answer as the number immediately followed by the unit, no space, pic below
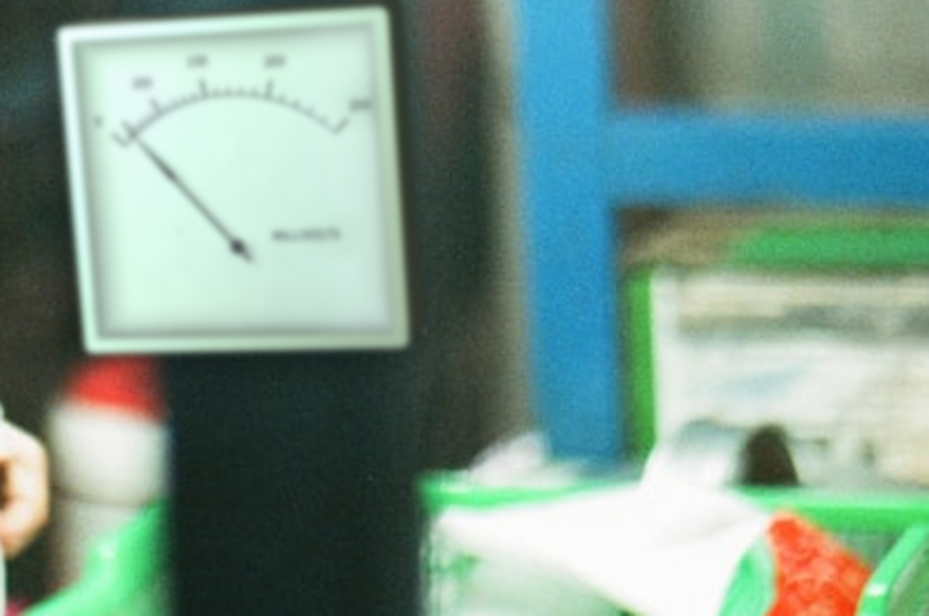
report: 50mV
